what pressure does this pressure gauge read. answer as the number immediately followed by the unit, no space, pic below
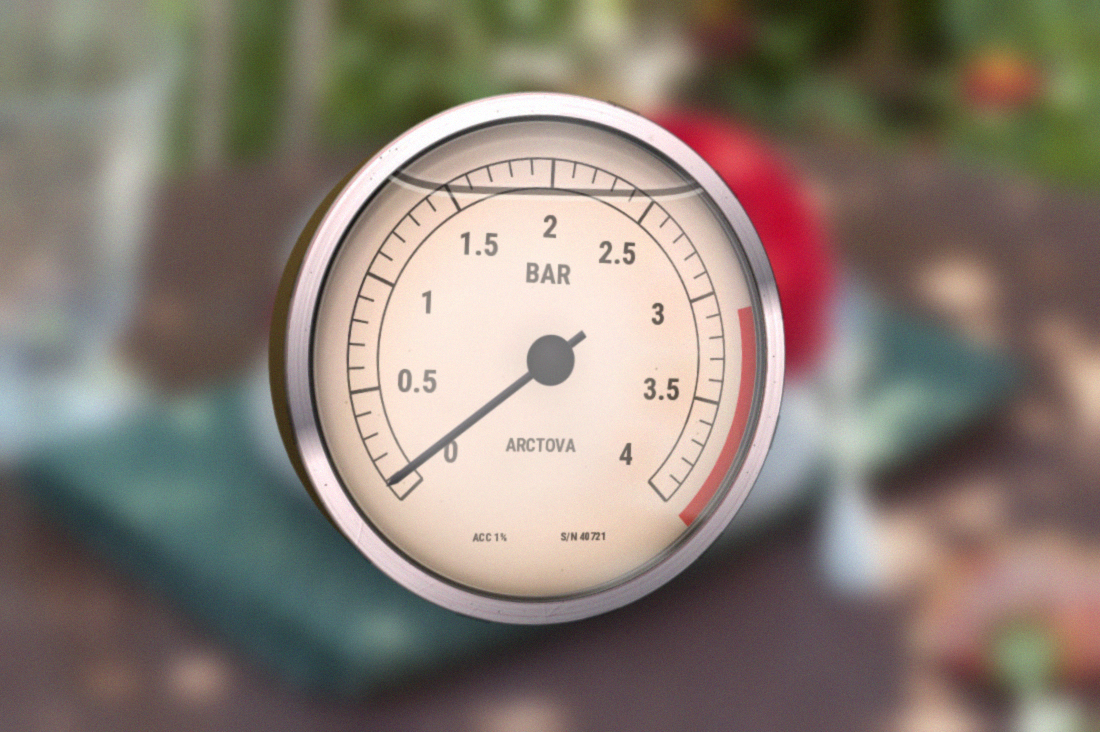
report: 0.1bar
